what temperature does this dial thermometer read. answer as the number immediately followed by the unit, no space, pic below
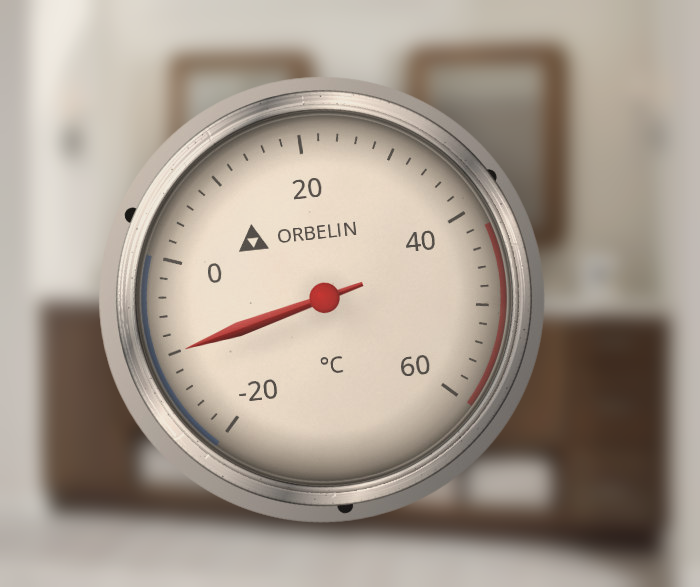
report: -10°C
